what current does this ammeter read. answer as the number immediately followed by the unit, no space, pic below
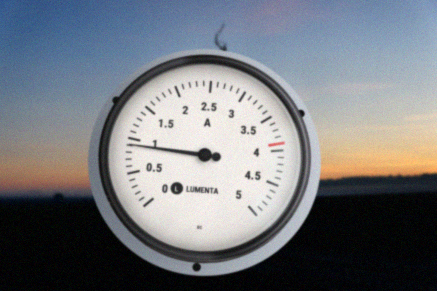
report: 0.9A
